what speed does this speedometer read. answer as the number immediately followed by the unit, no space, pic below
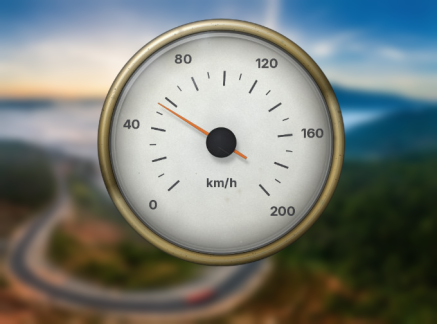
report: 55km/h
